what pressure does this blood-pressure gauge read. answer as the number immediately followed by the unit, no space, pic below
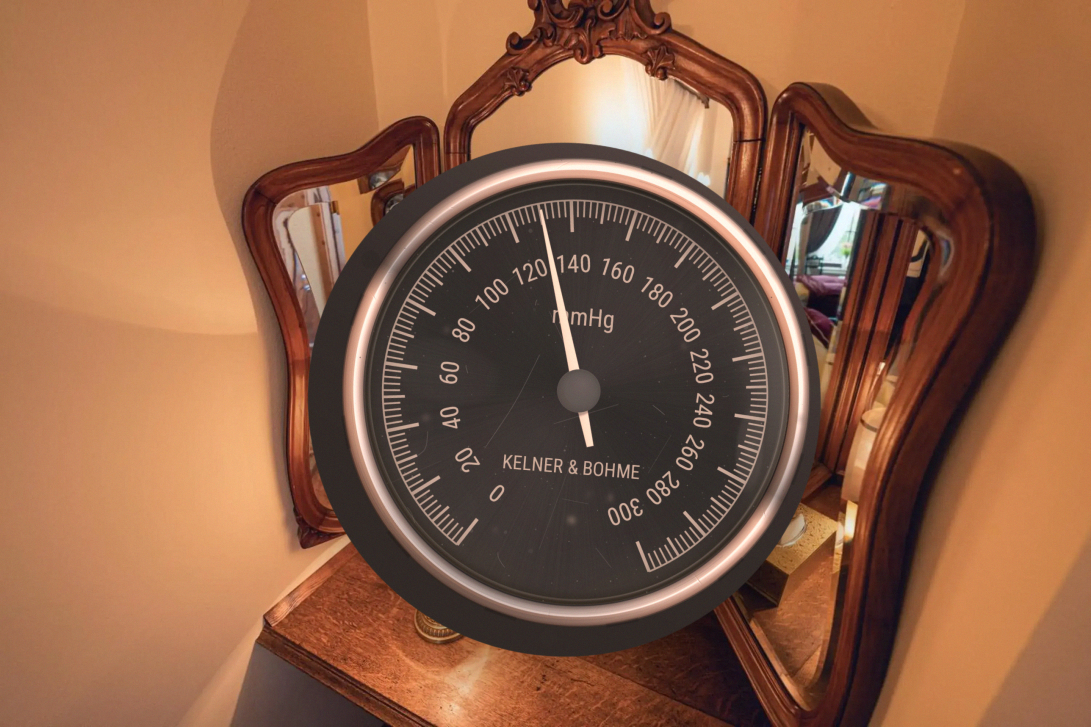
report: 130mmHg
